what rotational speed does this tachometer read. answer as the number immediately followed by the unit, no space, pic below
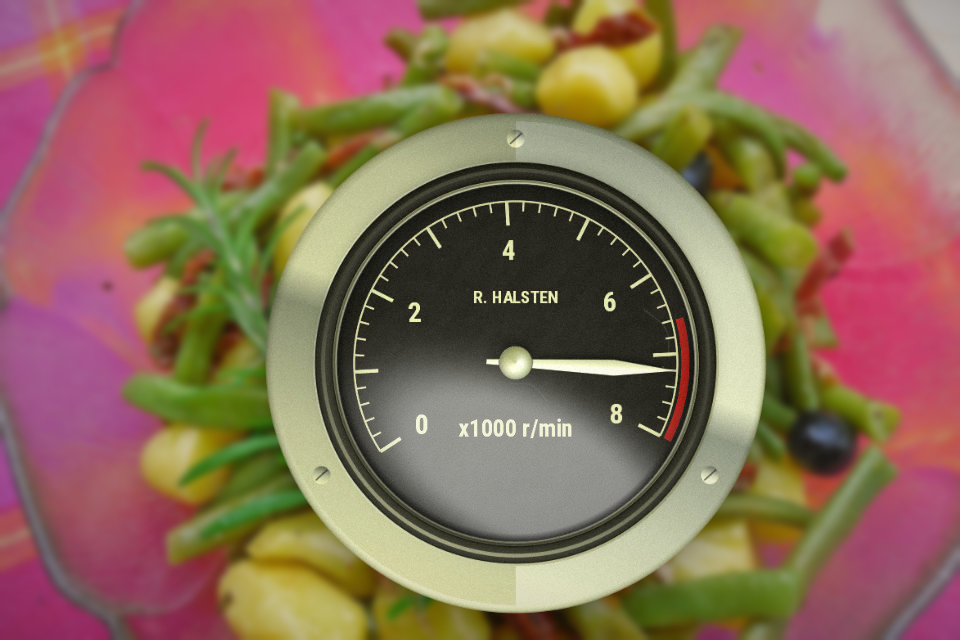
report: 7200rpm
